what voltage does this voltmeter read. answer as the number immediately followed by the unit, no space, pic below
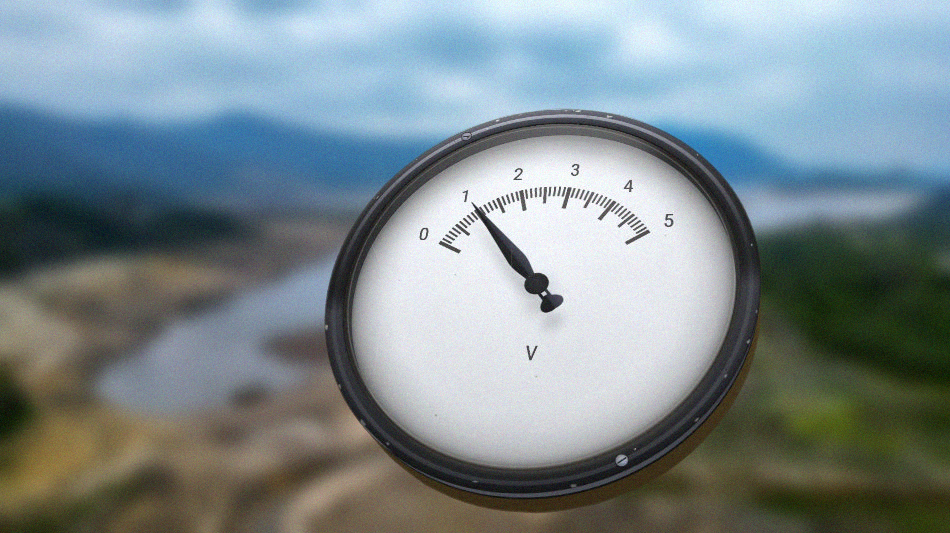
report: 1V
